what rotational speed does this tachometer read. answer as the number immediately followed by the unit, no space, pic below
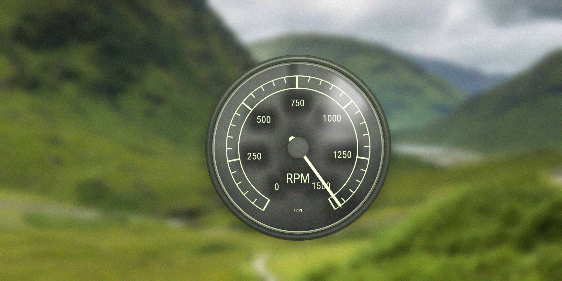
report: 1475rpm
